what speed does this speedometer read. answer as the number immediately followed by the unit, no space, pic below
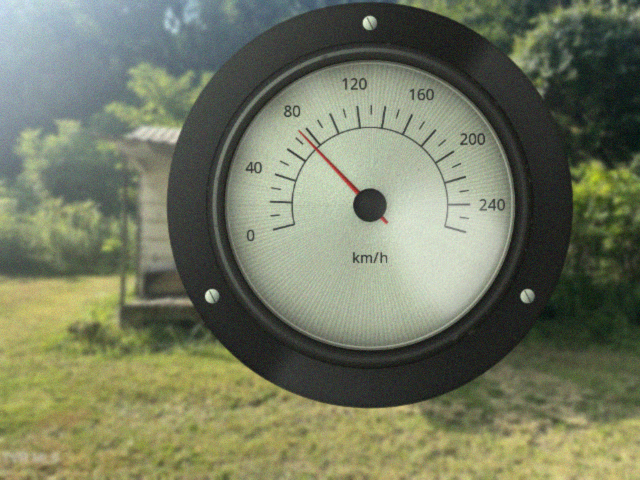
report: 75km/h
